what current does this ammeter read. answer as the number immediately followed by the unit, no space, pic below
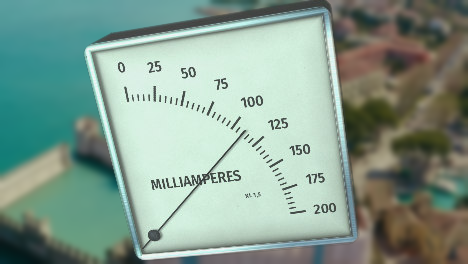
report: 110mA
